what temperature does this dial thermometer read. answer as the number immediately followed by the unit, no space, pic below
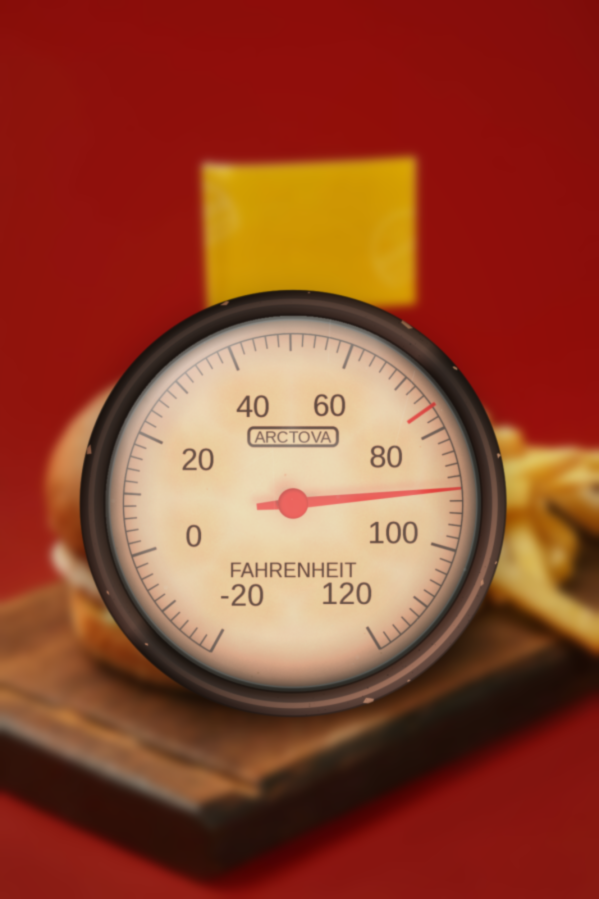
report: 90°F
